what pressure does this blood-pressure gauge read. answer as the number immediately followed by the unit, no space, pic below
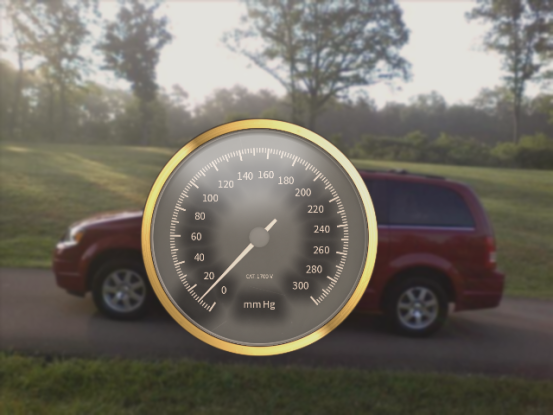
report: 10mmHg
